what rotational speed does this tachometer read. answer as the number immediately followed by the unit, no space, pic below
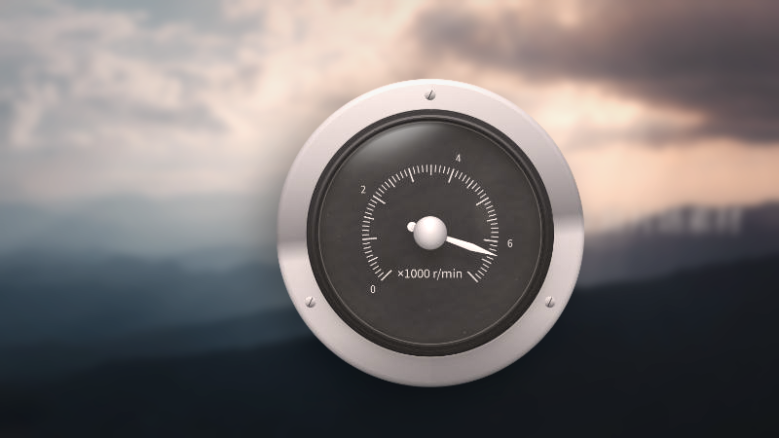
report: 6300rpm
